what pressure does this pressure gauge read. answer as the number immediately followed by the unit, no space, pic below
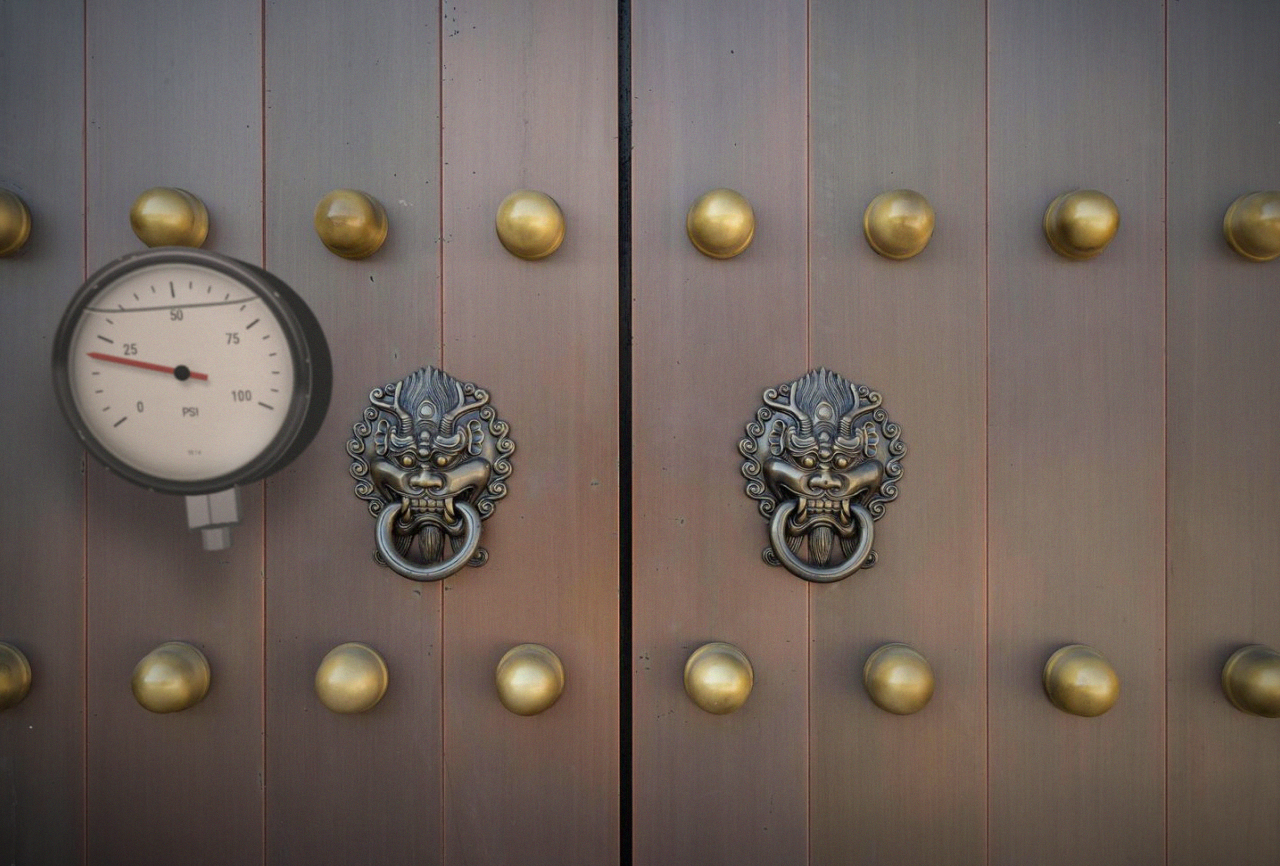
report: 20psi
